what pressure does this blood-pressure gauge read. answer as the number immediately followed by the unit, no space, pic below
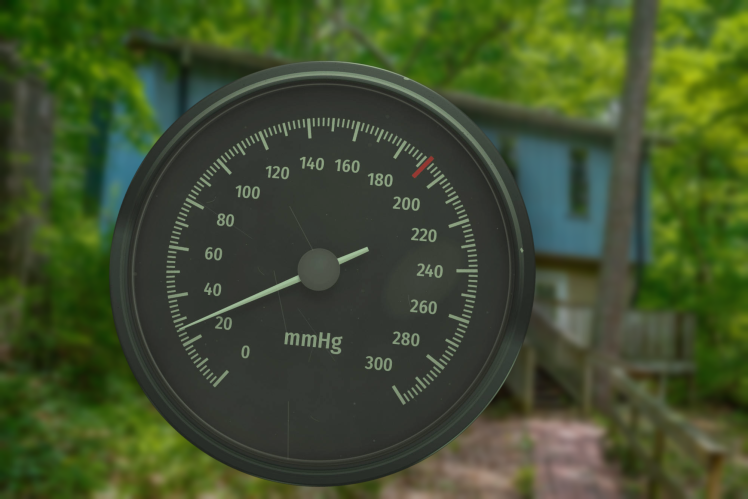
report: 26mmHg
